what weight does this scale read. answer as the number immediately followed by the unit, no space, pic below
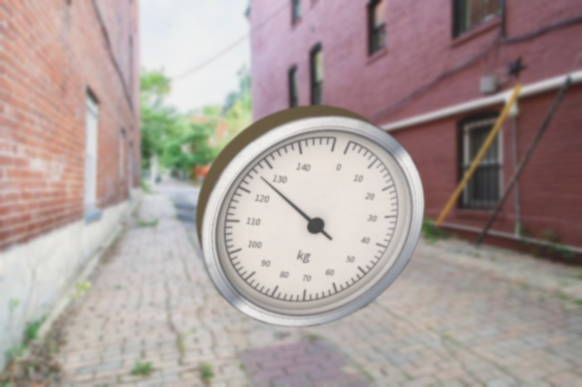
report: 126kg
